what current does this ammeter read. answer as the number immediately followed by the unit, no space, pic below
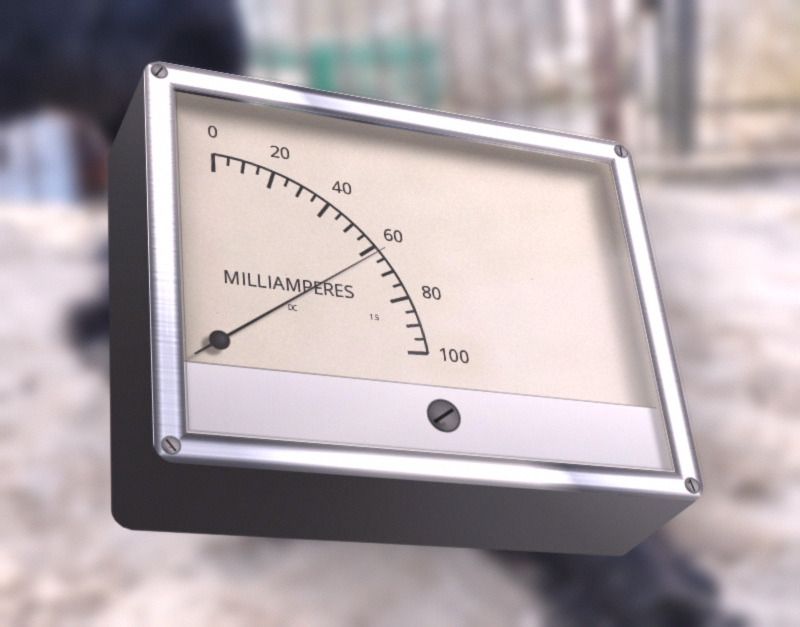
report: 62.5mA
